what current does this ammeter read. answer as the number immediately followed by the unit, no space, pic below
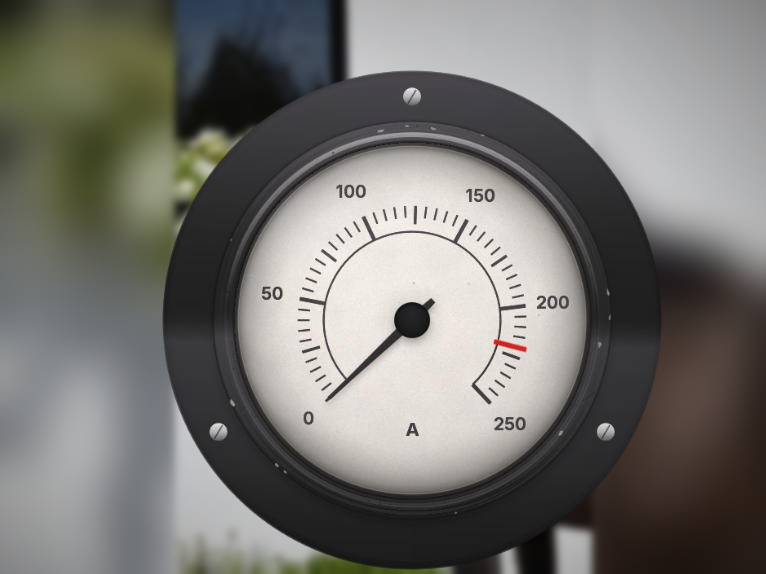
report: 0A
